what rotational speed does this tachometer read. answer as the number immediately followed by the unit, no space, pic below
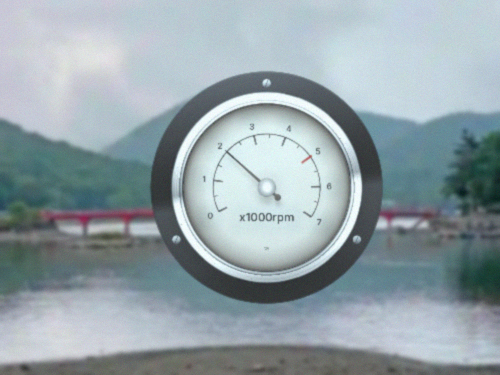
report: 2000rpm
